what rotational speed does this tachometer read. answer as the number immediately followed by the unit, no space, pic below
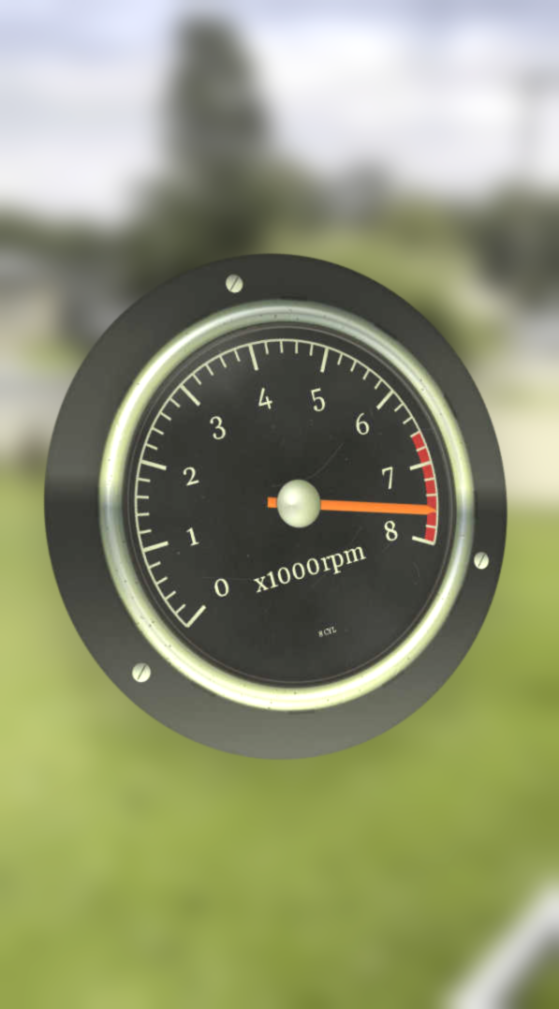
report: 7600rpm
